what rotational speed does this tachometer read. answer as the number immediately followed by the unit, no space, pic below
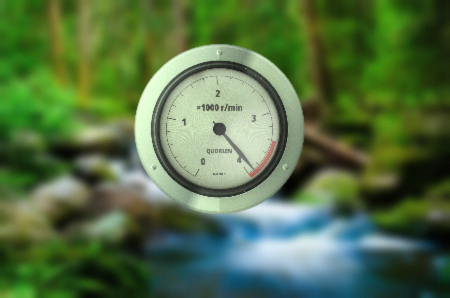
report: 3900rpm
